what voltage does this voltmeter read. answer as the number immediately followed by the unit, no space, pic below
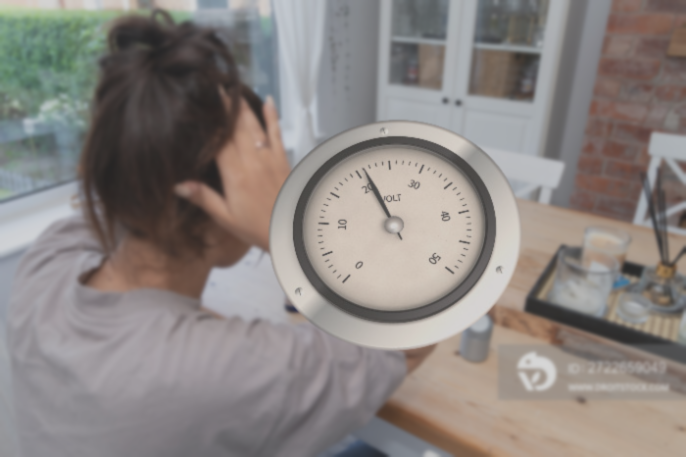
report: 21V
